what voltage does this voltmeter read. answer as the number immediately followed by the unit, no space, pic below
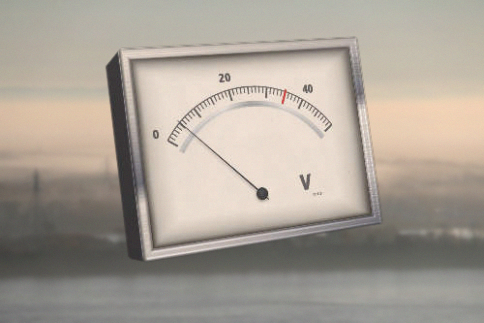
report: 5V
